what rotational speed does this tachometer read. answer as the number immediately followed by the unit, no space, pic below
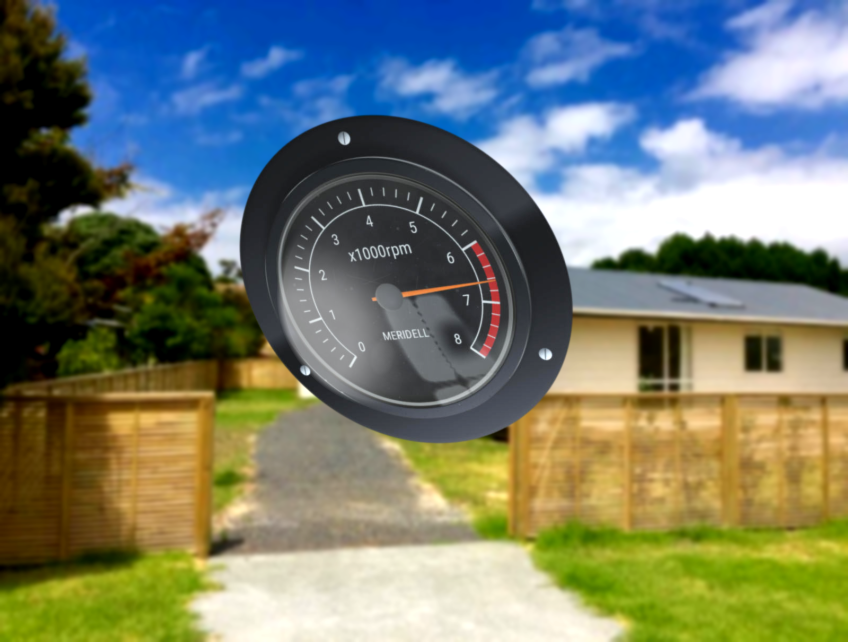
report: 6600rpm
